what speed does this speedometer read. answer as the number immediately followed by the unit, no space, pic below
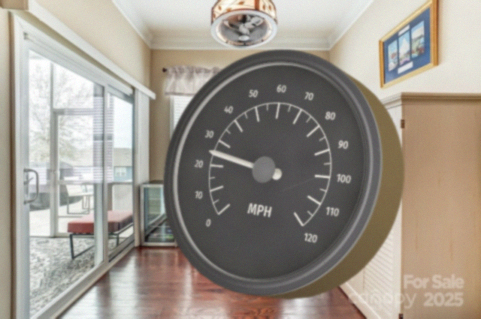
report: 25mph
